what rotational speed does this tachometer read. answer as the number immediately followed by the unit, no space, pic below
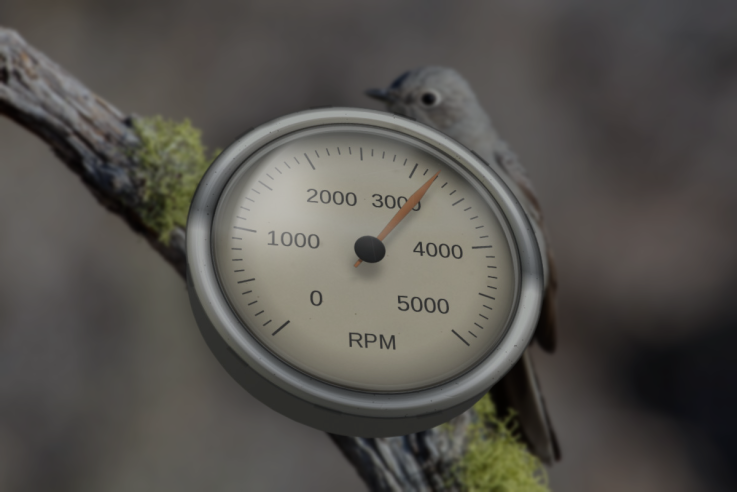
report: 3200rpm
